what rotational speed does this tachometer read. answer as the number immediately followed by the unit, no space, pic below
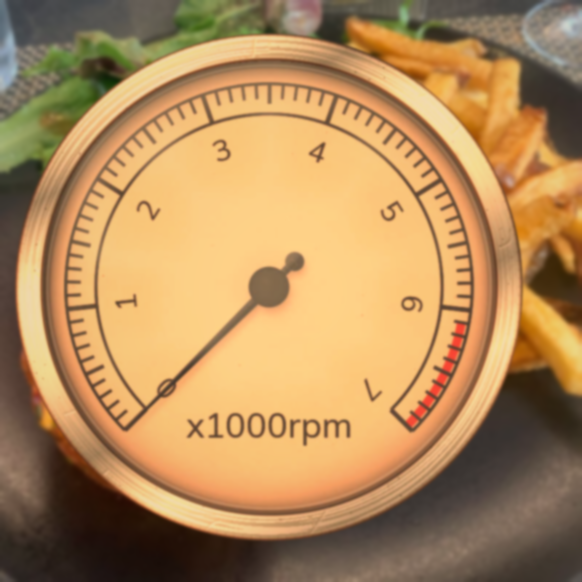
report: 0rpm
